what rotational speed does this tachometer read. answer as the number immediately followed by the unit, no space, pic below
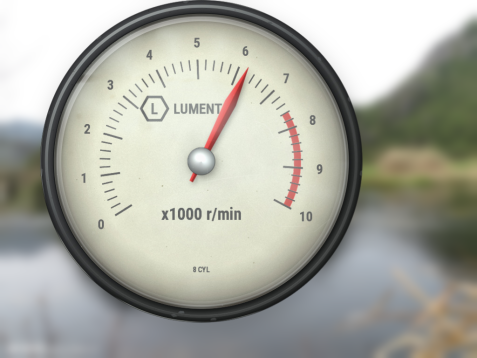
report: 6200rpm
